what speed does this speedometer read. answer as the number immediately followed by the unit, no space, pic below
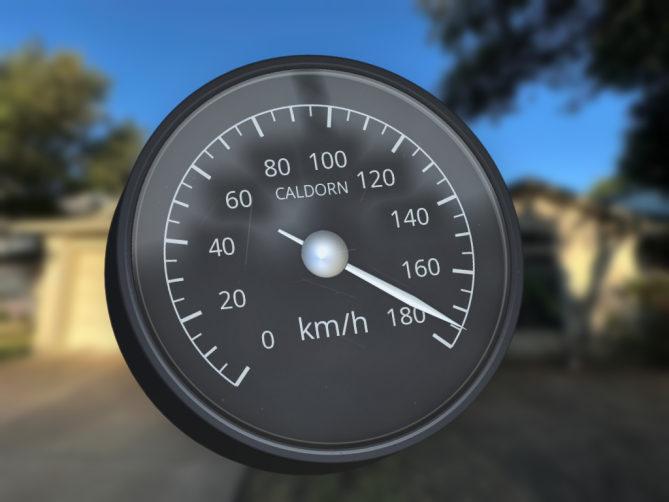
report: 175km/h
